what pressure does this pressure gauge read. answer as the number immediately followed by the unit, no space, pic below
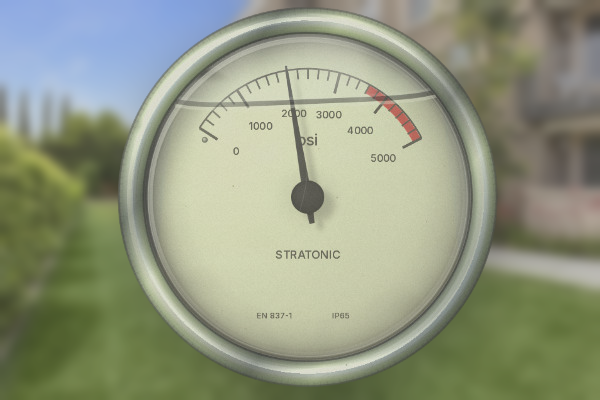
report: 2000psi
